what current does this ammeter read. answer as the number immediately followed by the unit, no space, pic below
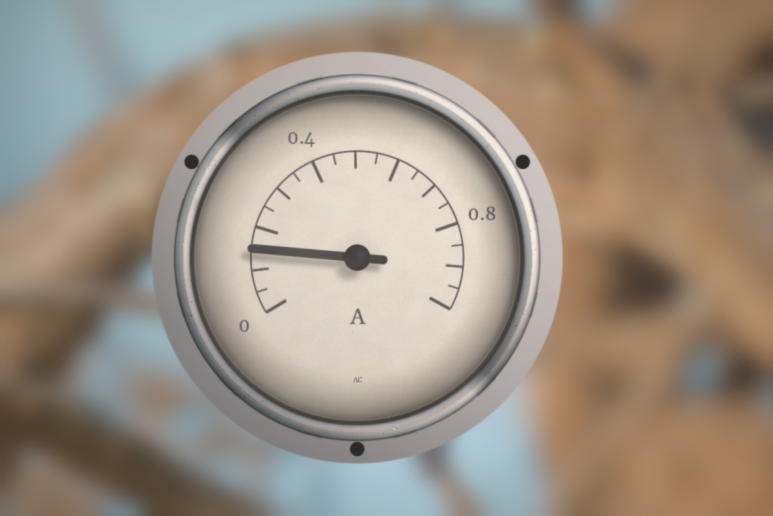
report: 0.15A
